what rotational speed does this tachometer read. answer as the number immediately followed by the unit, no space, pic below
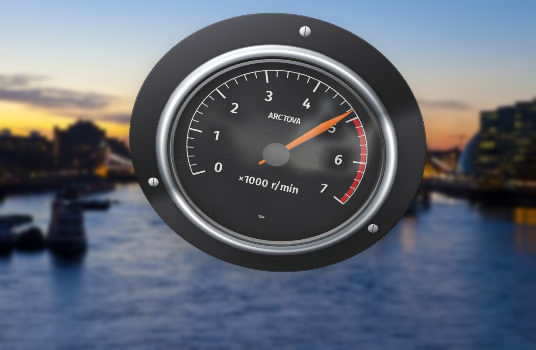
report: 4800rpm
